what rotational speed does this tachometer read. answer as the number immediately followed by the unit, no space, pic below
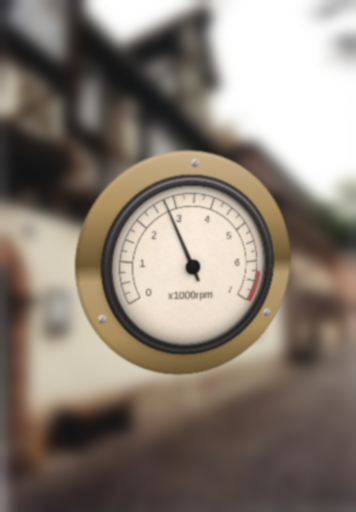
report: 2750rpm
